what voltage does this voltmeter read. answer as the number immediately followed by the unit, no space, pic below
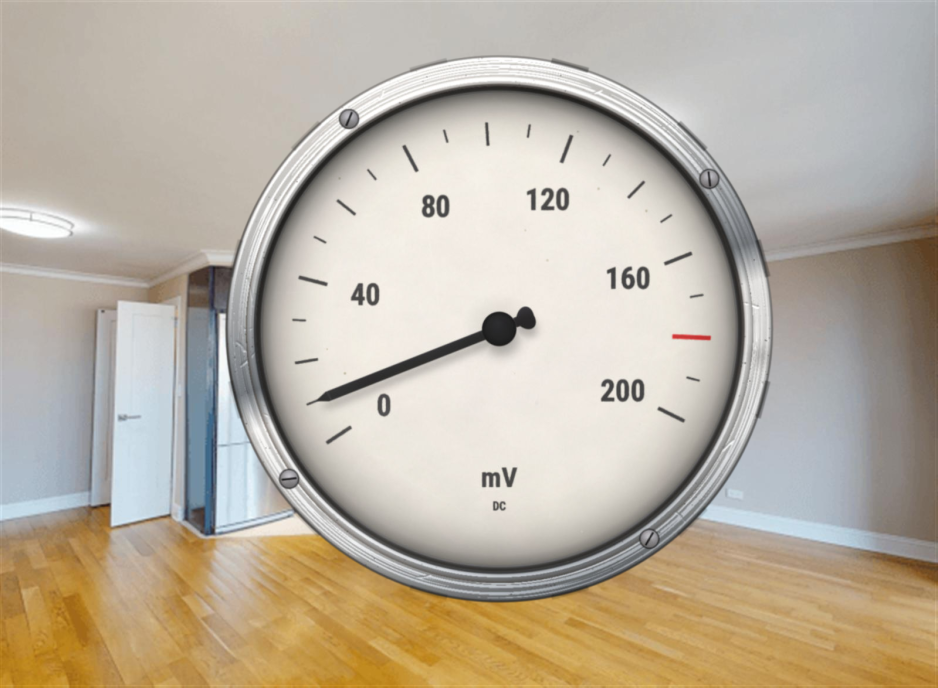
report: 10mV
